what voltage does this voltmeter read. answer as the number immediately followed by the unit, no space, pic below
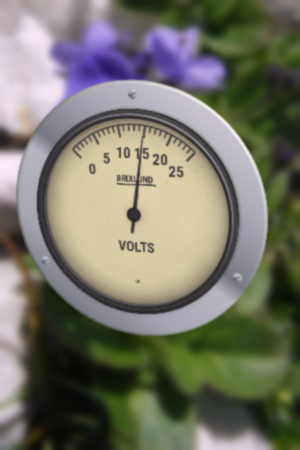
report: 15V
